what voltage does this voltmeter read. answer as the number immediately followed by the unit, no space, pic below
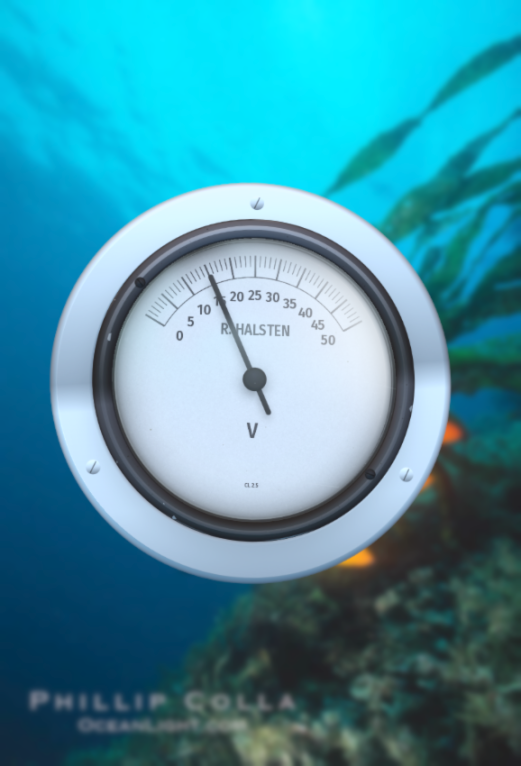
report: 15V
